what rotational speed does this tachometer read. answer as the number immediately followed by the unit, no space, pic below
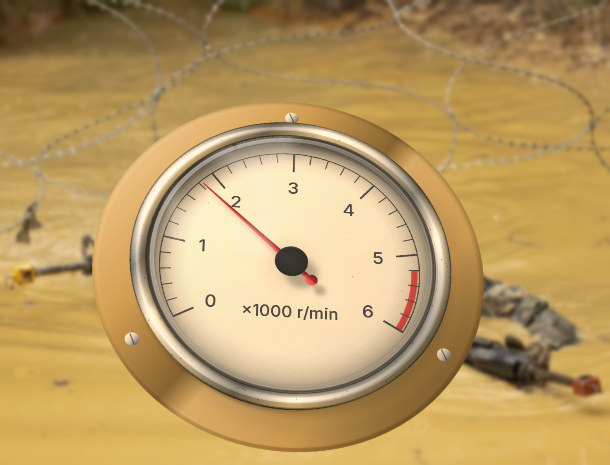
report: 1800rpm
